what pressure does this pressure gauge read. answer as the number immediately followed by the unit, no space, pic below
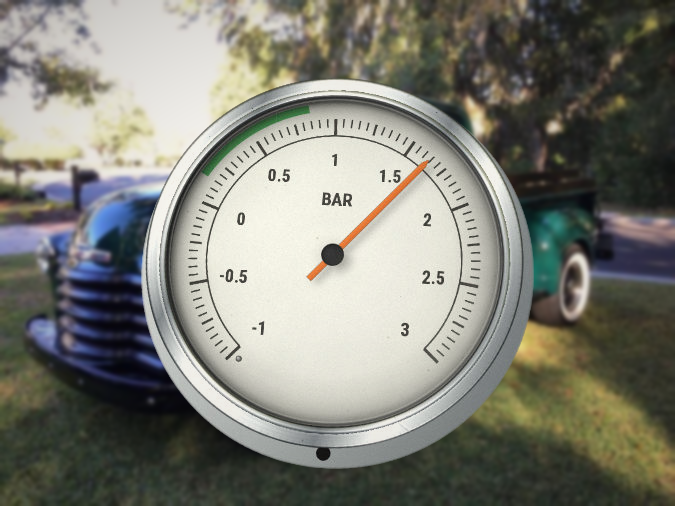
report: 1.65bar
